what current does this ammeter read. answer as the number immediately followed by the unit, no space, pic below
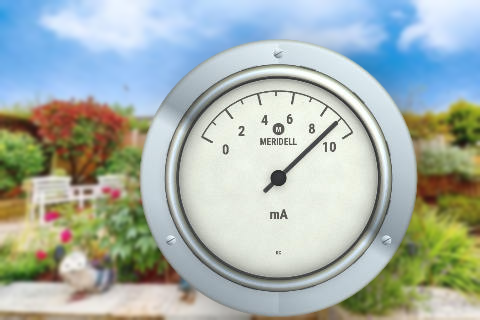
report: 9mA
